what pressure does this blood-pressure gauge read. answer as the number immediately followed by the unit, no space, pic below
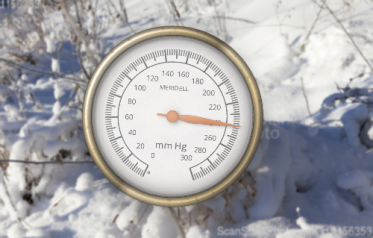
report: 240mmHg
